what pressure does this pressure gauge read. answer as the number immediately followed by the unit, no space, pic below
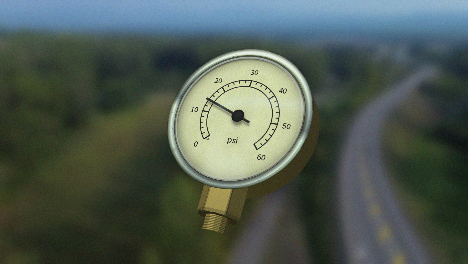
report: 14psi
